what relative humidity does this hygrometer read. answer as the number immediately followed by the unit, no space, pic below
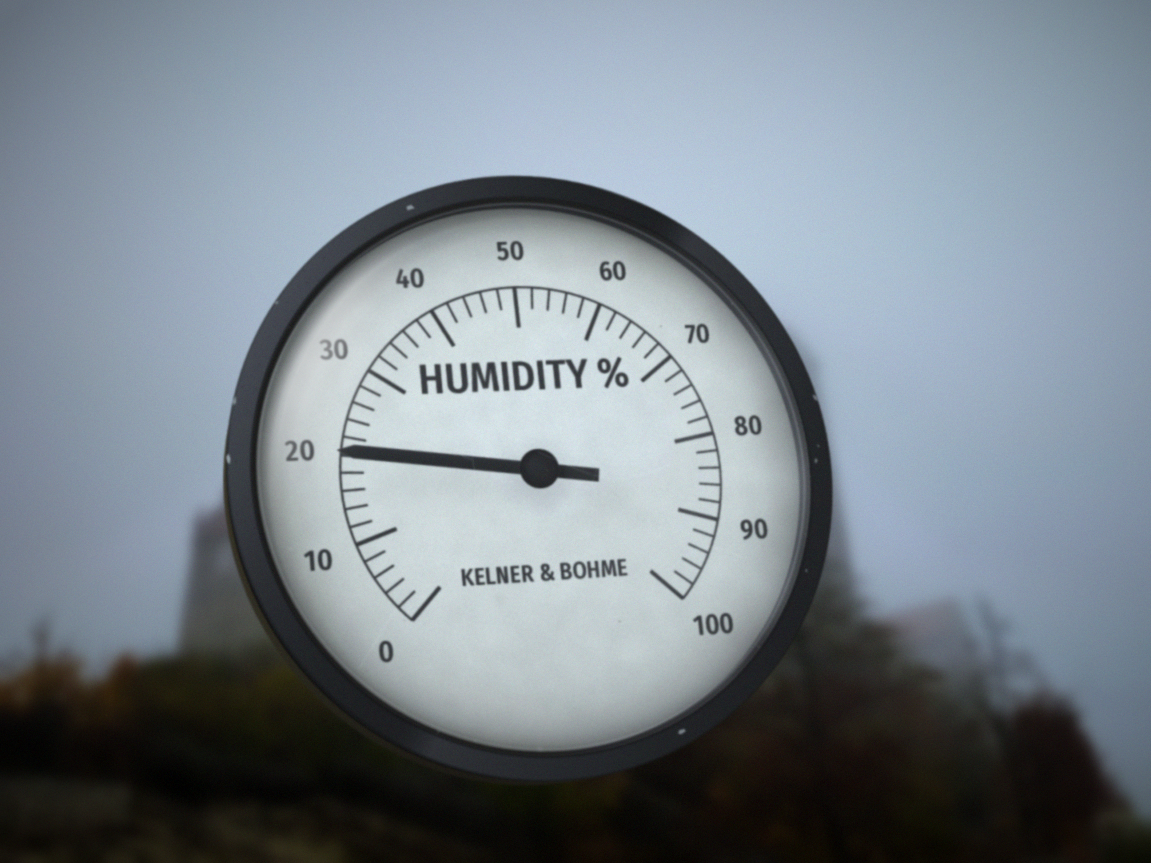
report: 20%
